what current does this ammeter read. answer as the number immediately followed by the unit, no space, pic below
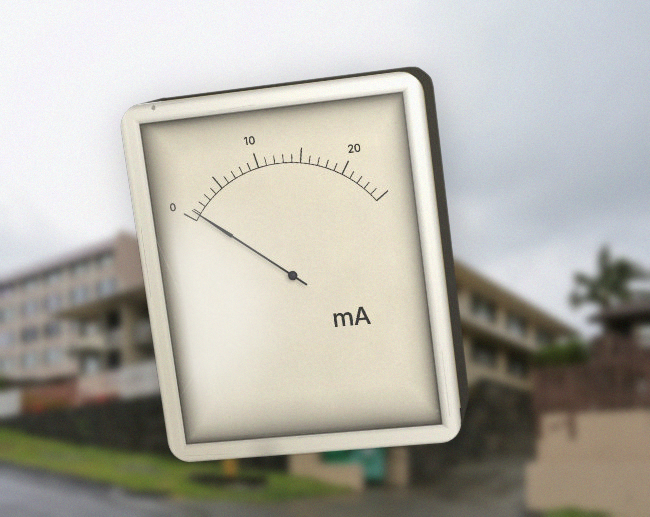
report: 1mA
